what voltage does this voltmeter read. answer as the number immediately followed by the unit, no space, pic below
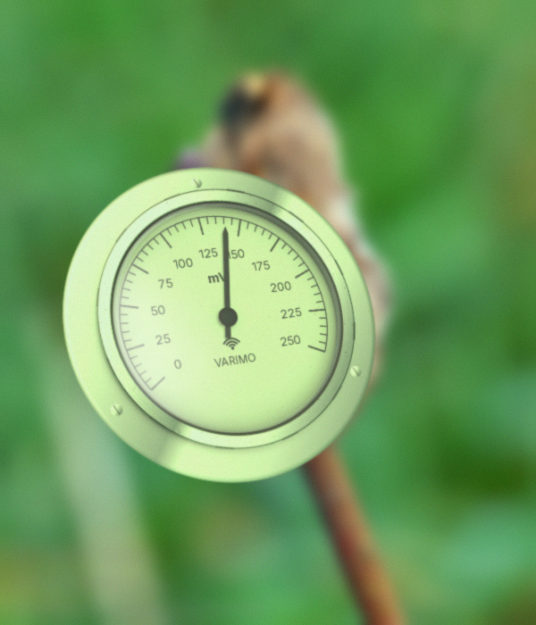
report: 140mV
